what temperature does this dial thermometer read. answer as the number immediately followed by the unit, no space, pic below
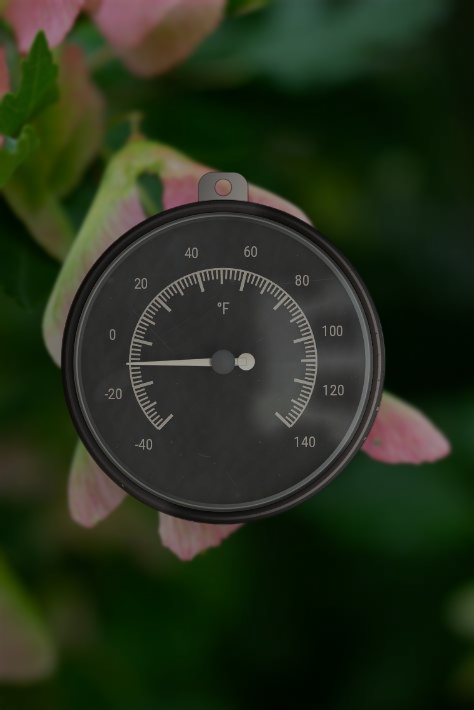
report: -10°F
